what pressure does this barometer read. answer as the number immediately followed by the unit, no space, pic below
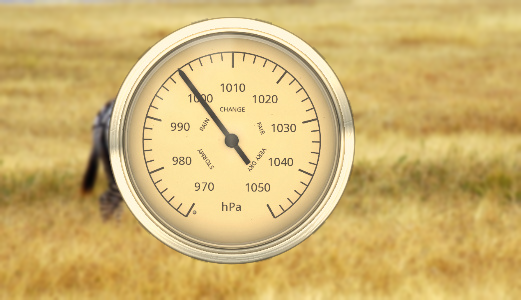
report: 1000hPa
